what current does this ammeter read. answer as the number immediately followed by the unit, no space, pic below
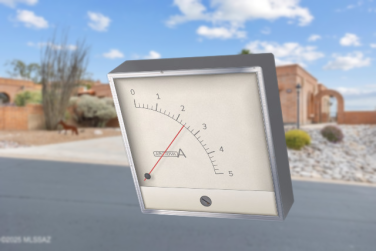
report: 2.4A
